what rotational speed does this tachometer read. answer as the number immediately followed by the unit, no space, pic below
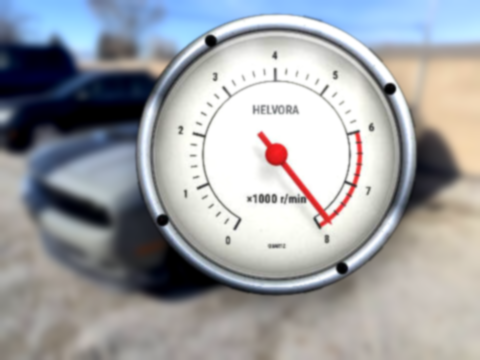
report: 7800rpm
